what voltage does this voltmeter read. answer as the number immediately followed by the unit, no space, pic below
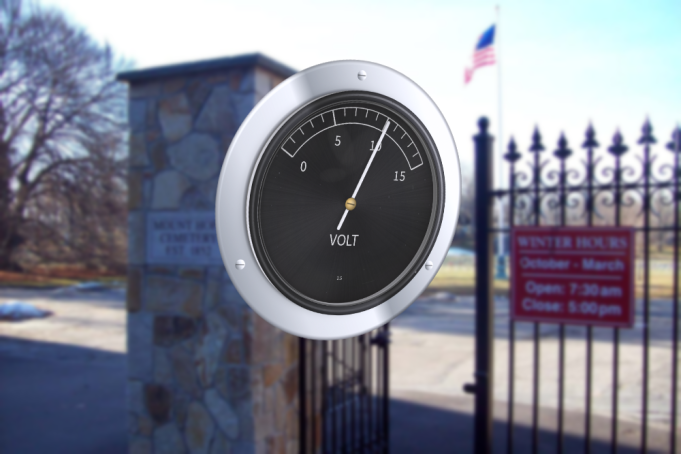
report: 10V
